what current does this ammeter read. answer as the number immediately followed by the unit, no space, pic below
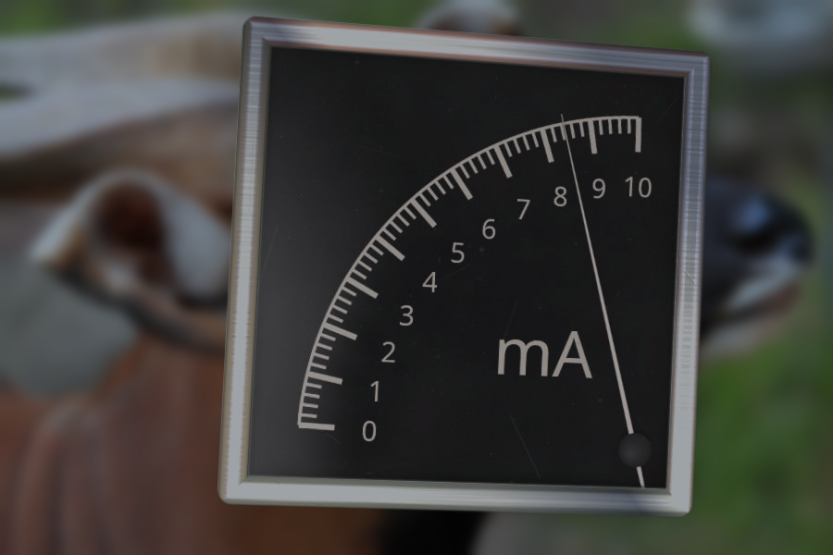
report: 8.4mA
